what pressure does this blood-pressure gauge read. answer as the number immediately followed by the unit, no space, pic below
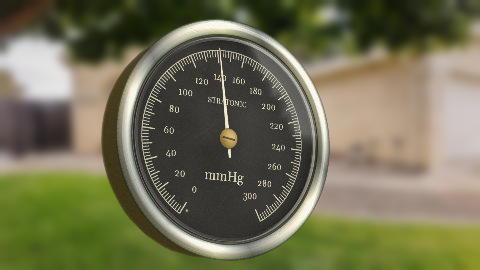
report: 140mmHg
